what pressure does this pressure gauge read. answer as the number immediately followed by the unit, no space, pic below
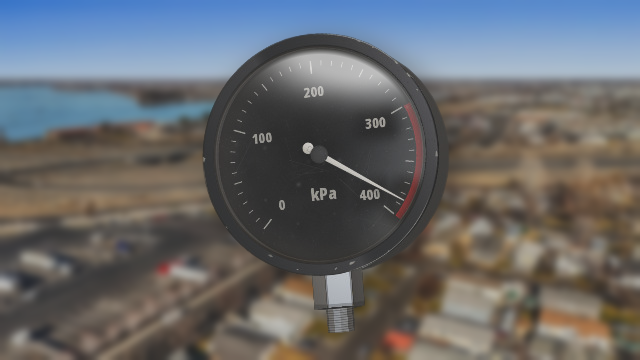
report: 385kPa
